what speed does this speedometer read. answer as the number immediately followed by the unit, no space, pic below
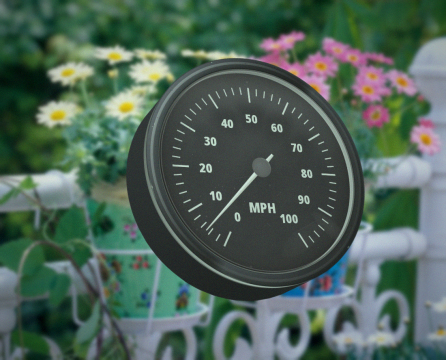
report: 5mph
